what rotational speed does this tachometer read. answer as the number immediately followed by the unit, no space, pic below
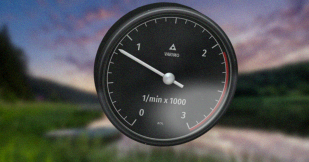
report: 850rpm
